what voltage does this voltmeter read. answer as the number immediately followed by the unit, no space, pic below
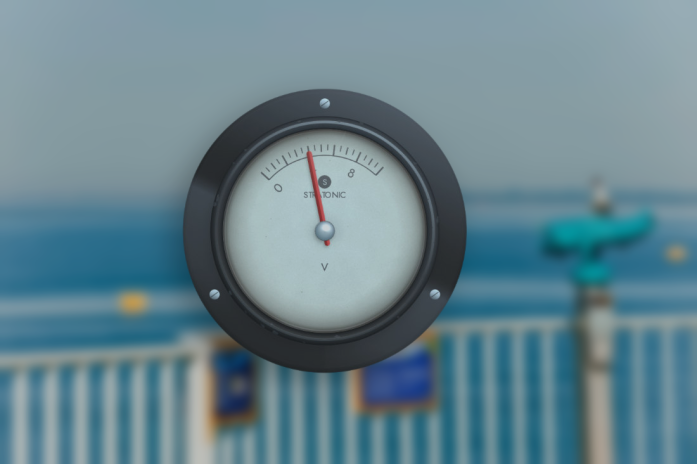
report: 4V
